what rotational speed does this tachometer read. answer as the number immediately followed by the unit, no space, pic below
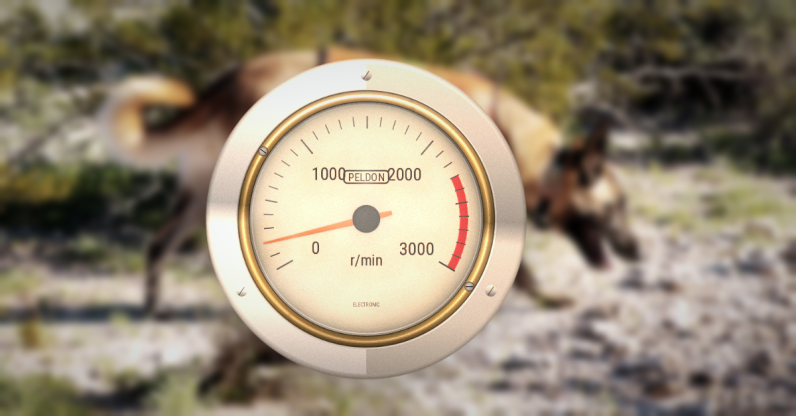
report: 200rpm
